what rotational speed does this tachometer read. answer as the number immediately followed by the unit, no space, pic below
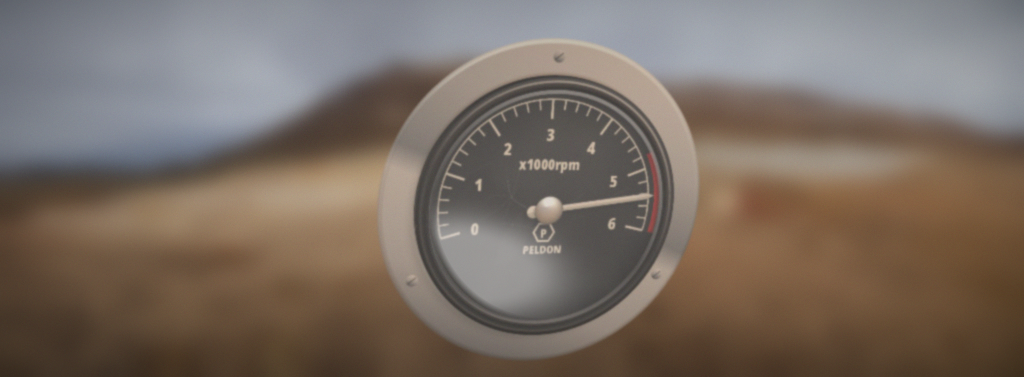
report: 5400rpm
